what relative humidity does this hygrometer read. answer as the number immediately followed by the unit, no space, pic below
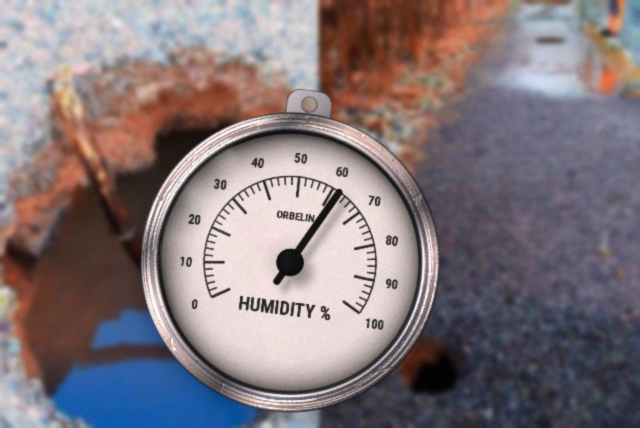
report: 62%
